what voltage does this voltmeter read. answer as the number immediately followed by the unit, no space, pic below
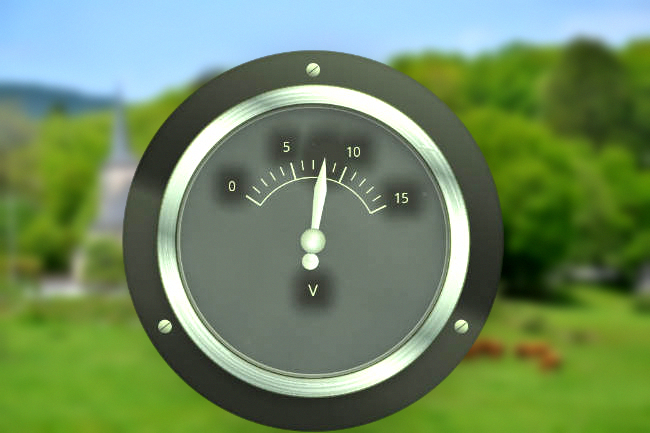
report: 8V
